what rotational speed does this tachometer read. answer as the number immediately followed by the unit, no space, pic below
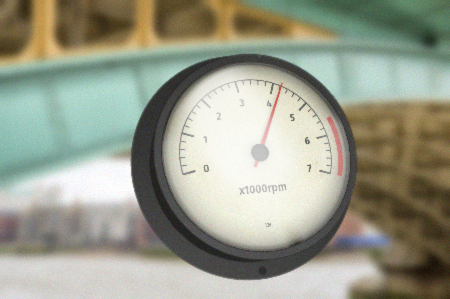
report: 4200rpm
